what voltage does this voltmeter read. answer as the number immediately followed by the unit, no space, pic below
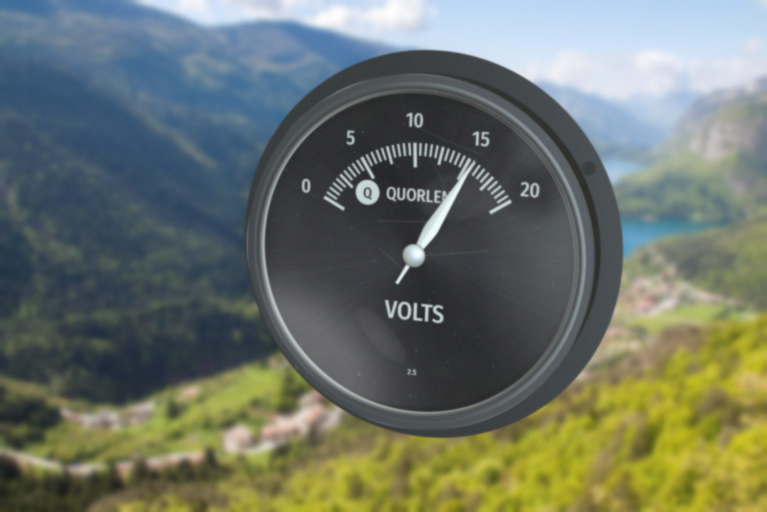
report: 15.5V
